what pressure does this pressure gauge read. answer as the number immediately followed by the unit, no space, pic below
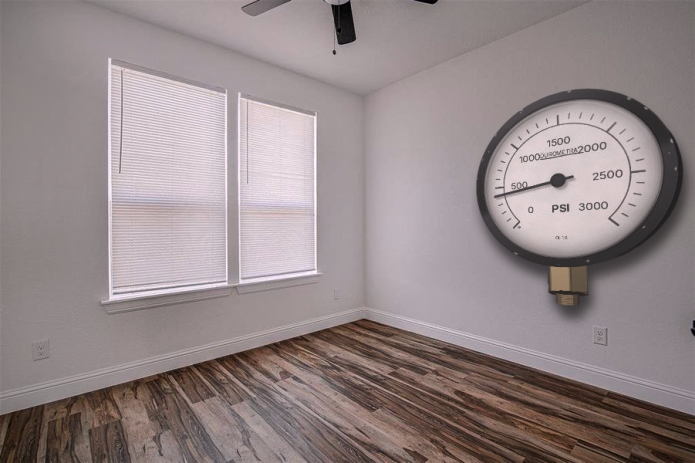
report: 400psi
